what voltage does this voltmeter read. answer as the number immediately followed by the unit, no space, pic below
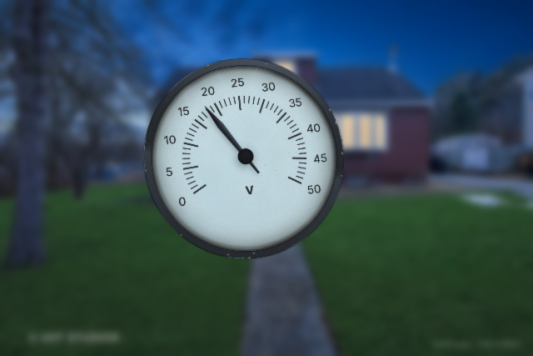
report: 18V
